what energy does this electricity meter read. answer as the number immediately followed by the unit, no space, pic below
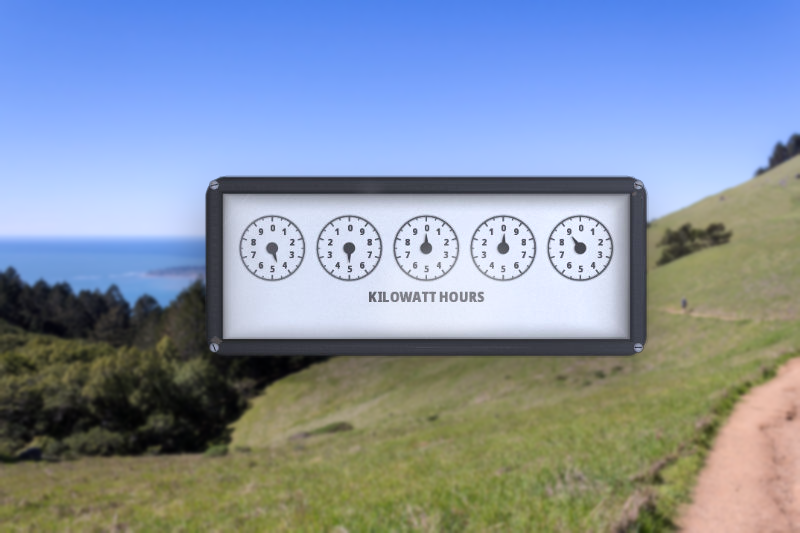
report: 44999kWh
